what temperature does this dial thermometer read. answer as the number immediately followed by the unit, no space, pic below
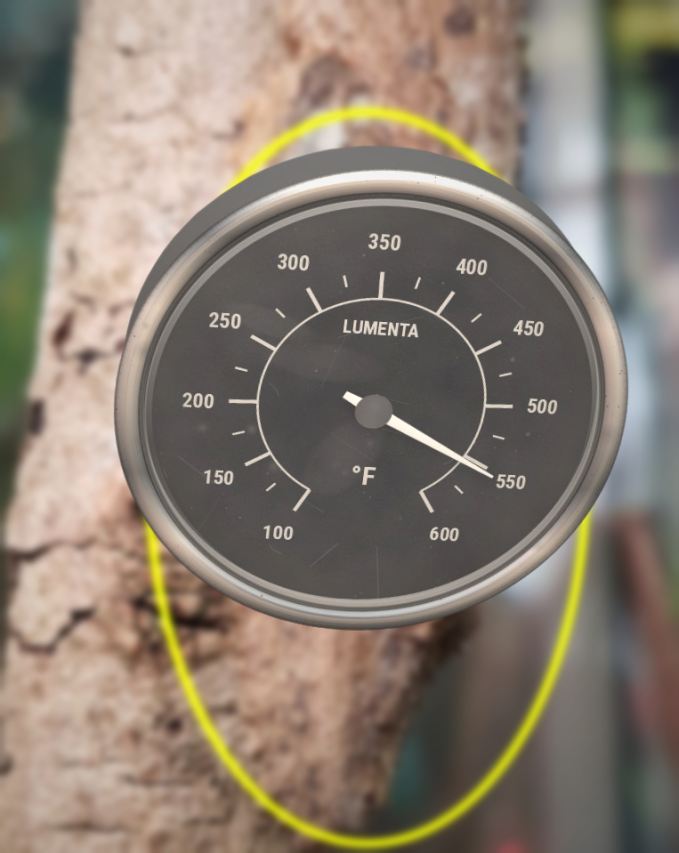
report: 550°F
